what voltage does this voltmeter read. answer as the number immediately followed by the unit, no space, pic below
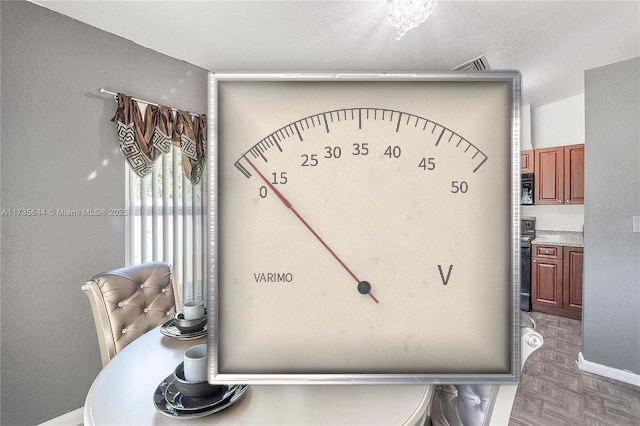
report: 10V
